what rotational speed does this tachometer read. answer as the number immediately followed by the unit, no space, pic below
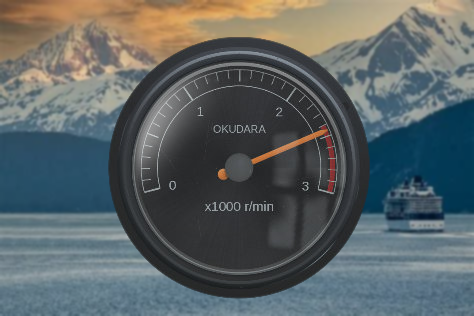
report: 2450rpm
